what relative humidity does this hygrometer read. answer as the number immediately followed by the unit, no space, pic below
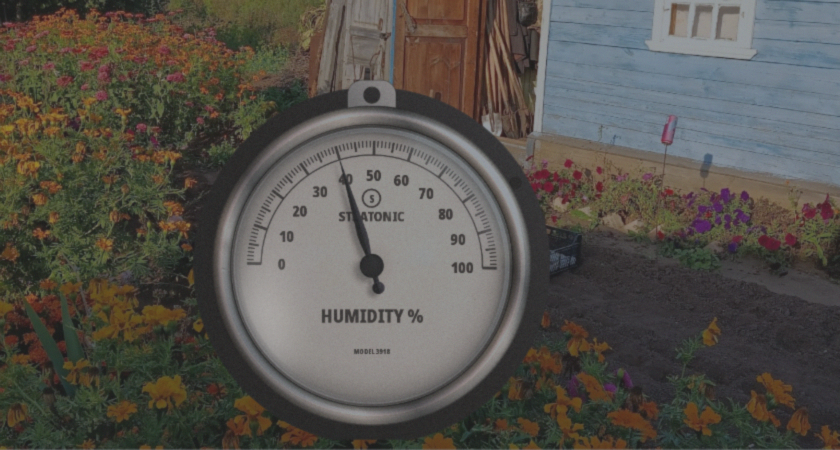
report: 40%
